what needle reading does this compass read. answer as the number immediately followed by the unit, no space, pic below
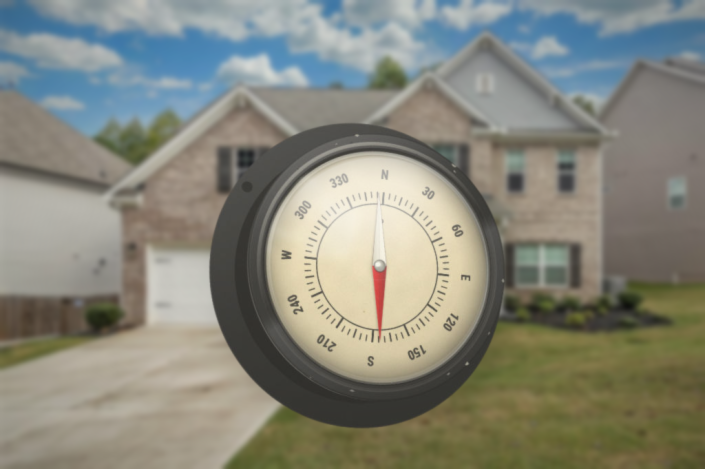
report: 175°
